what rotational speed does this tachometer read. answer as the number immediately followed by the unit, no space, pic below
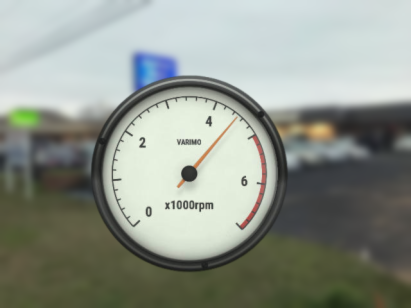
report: 4500rpm
